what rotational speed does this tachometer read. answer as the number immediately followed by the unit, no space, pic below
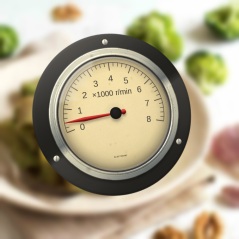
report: 400rpm
